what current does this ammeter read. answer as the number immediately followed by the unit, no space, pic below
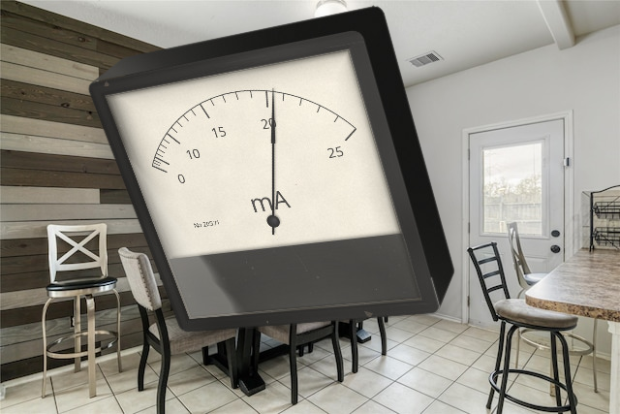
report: 20.5mA
